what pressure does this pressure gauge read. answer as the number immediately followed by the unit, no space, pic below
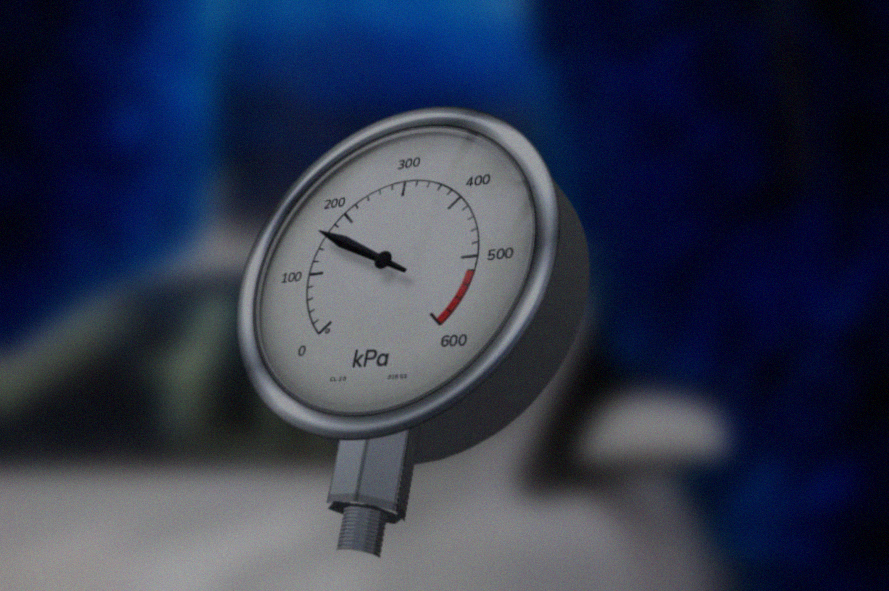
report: 160kPa
